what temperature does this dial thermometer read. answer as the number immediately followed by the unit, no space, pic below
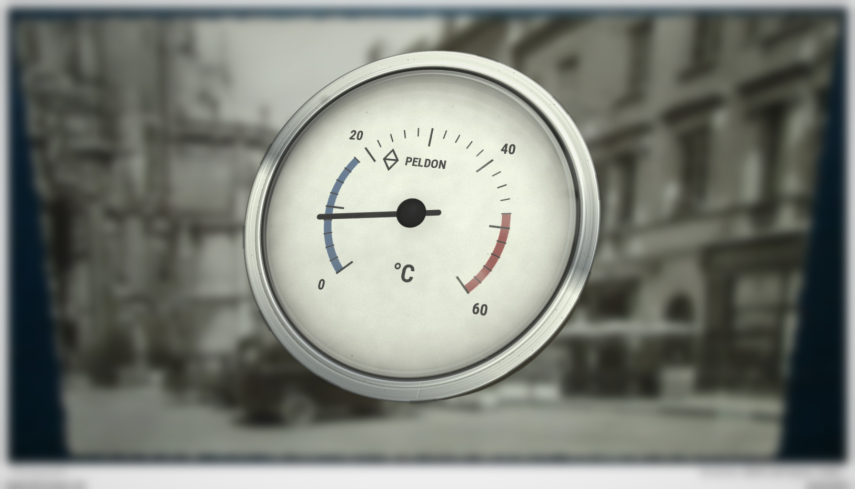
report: 8°C
